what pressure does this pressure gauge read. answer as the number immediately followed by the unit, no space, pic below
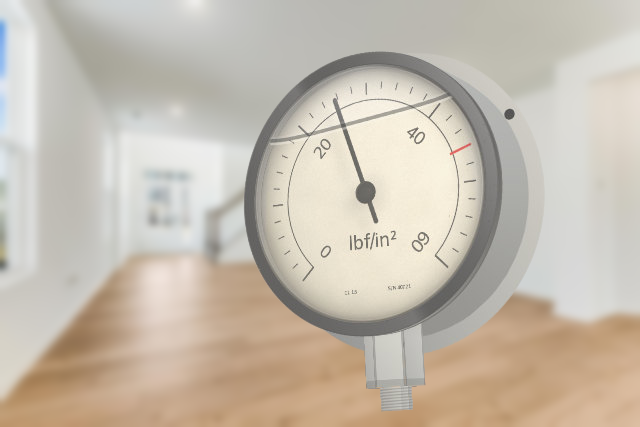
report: 26psi
